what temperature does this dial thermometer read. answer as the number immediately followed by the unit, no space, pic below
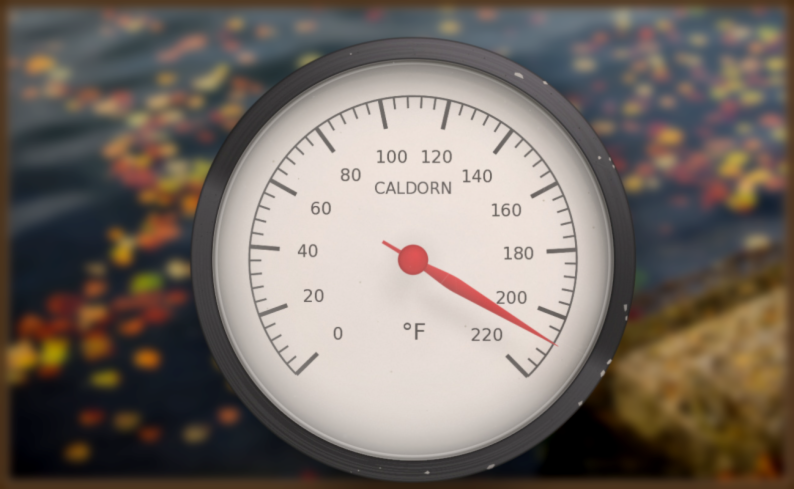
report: 208°F
